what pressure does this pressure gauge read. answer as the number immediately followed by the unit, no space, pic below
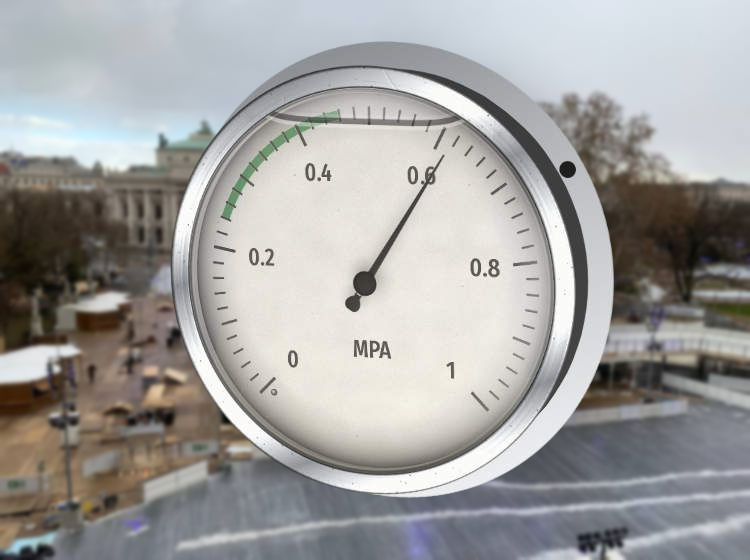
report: 0.62MPa
